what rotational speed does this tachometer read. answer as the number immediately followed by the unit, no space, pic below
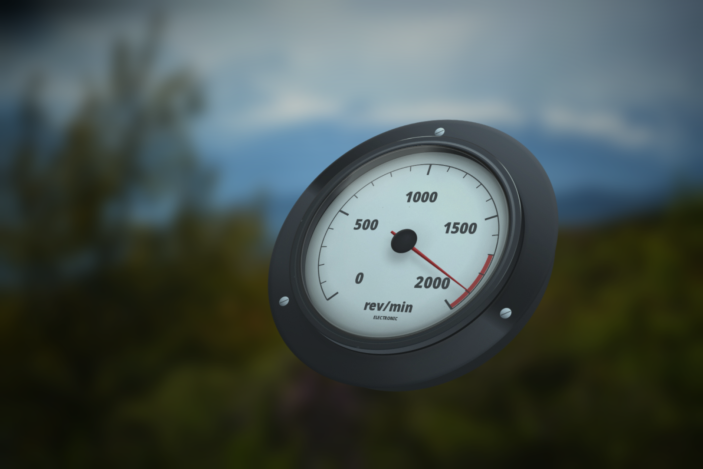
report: 1900rpm
